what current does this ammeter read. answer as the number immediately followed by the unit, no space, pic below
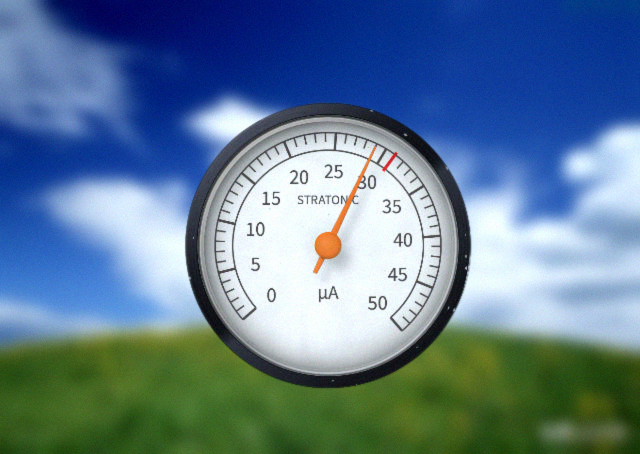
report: 29µA
